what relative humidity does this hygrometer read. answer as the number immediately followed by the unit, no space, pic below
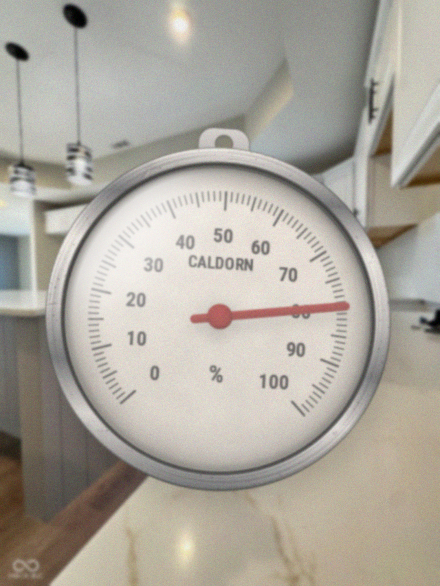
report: 80%
